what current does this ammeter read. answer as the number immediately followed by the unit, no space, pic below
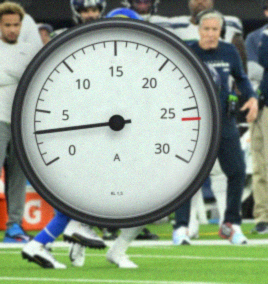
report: 3A
